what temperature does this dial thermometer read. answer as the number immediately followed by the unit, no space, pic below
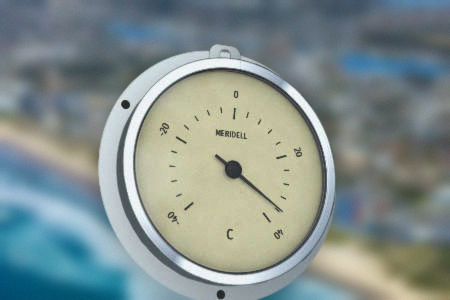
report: 36°C
